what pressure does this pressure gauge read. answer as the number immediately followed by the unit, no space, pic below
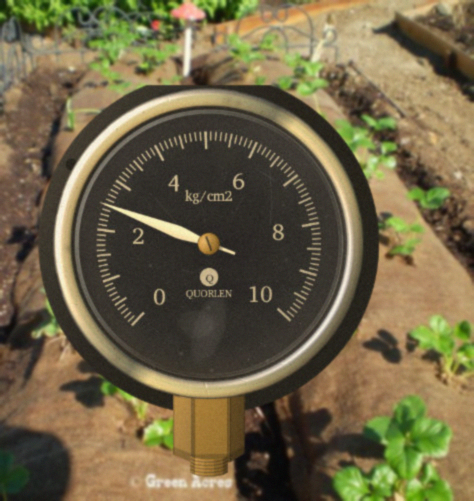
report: 2.5kg/cm²
